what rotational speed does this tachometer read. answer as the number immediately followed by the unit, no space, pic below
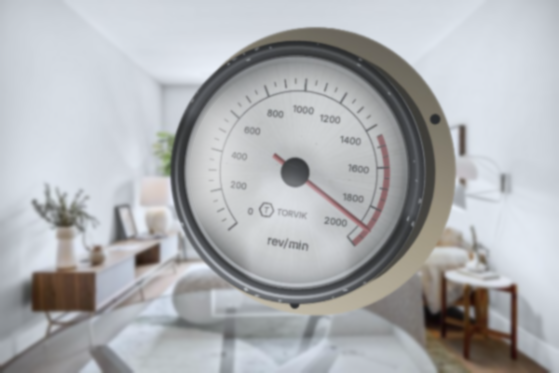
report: 1900rpm
